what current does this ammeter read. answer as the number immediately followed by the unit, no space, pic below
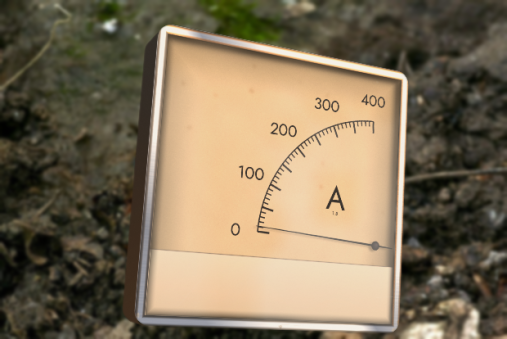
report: 10A
